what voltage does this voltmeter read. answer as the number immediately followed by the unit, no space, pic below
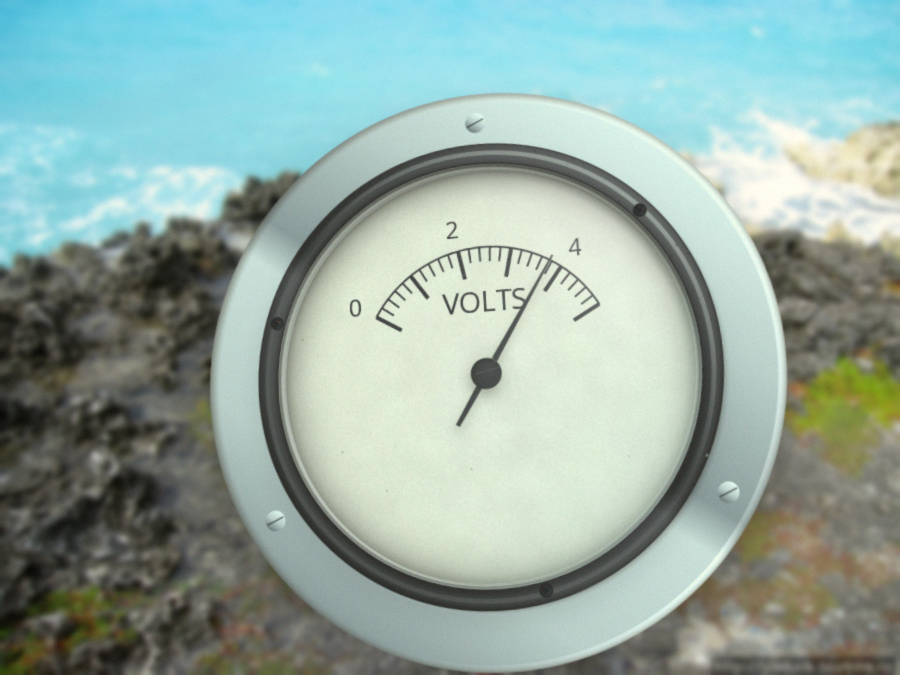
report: 3.8V
